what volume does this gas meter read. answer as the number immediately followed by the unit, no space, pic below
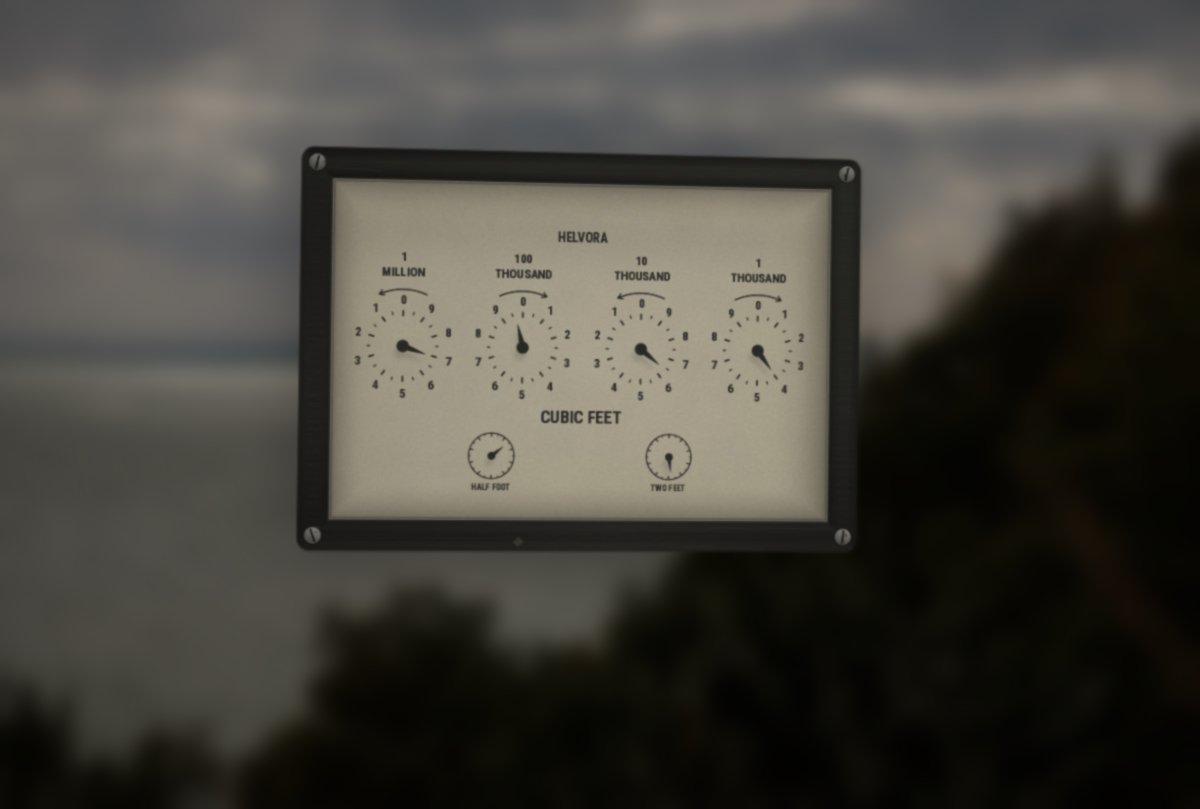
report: 696400ft³
